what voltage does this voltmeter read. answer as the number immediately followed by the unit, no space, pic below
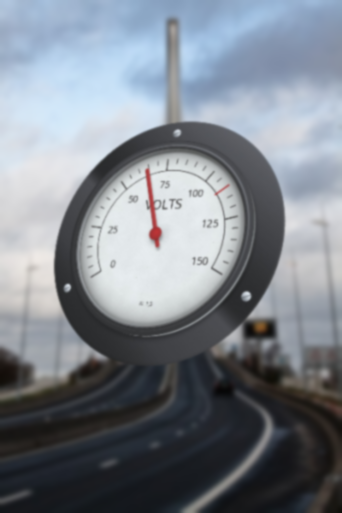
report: 65V
